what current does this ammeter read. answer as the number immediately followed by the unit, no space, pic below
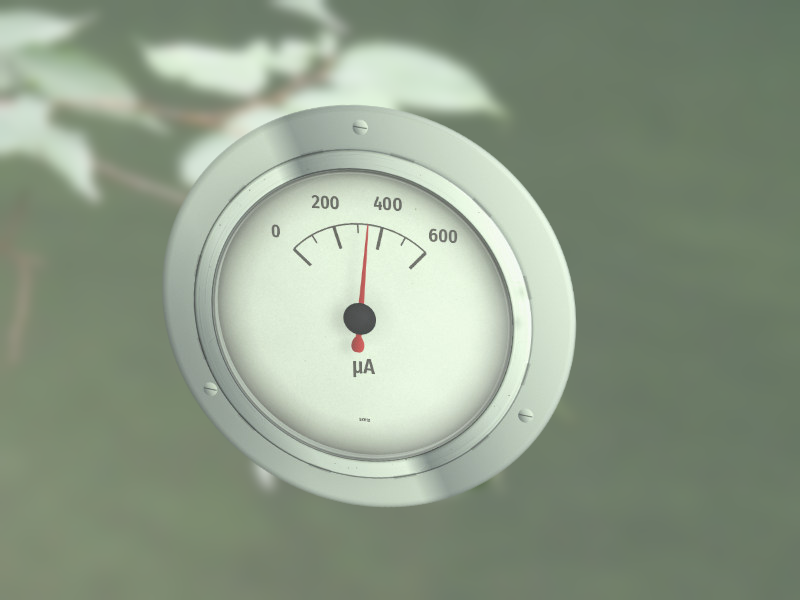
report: 350µA
